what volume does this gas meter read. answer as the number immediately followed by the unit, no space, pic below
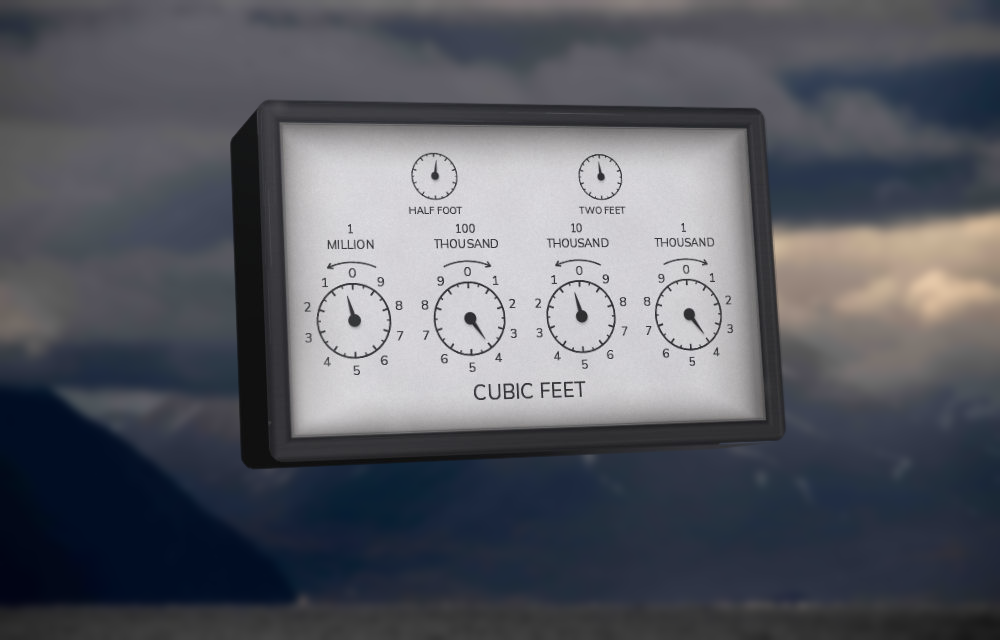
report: 40400ft³
